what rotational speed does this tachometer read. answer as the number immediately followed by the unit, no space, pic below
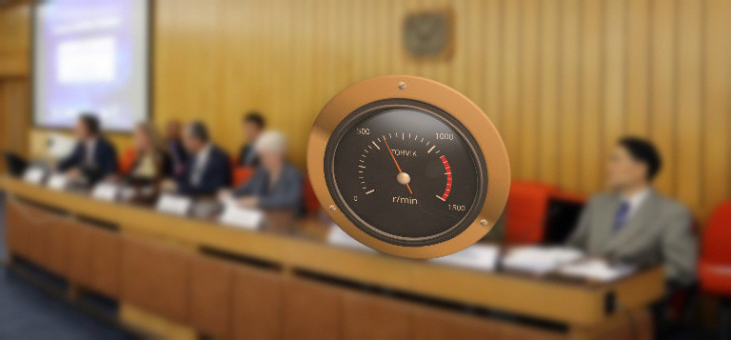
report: 600rpm
